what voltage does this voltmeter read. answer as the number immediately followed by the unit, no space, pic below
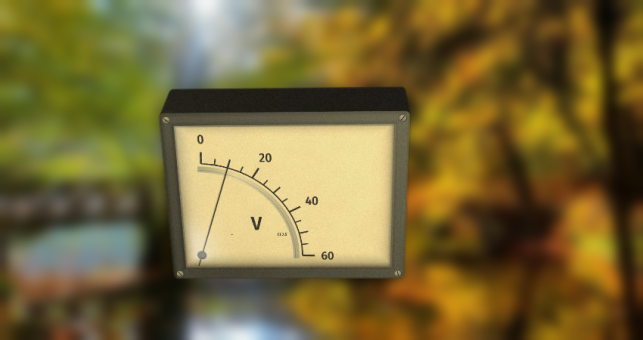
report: 10V
